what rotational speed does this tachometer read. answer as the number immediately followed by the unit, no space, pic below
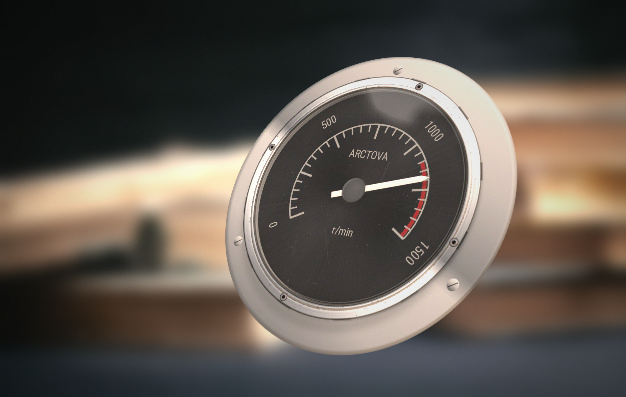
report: 1200rpm
